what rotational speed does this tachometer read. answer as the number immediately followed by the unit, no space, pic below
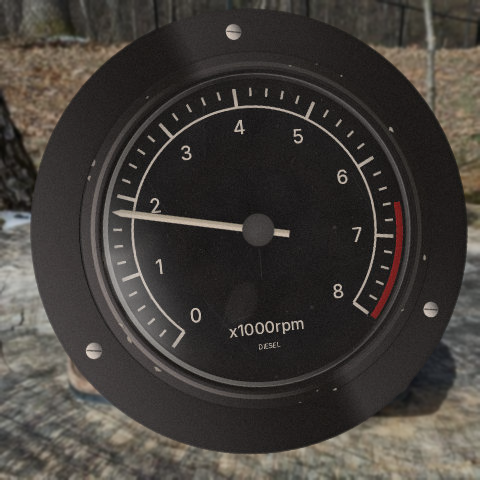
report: 1800rpm
